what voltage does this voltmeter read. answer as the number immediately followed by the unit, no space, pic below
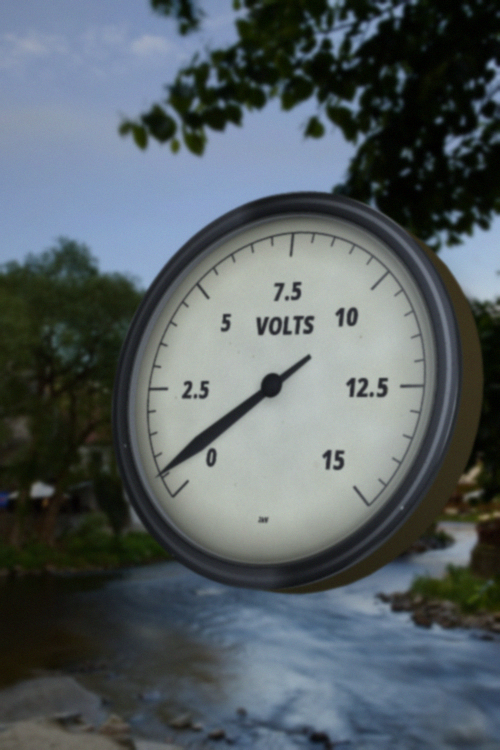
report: 0.5V
